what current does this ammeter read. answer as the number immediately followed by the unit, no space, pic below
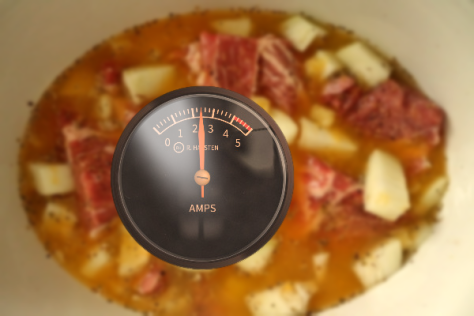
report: 2.4A
